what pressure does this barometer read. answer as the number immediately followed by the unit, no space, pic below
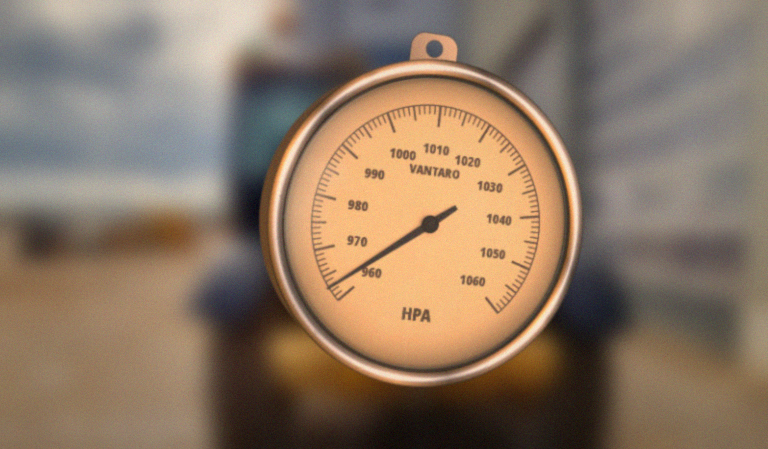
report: 963hPa
